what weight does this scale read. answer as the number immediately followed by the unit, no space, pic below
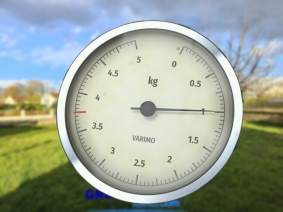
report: 1kg
